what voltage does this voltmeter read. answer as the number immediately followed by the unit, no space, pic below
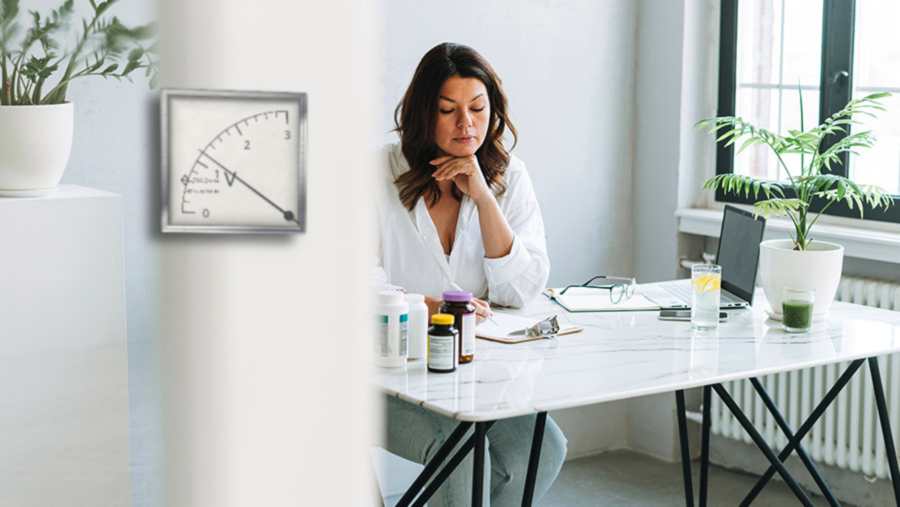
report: 1.2V
